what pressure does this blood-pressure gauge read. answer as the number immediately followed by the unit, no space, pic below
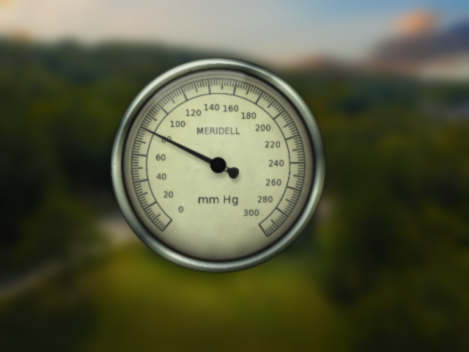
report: 80mmHg
